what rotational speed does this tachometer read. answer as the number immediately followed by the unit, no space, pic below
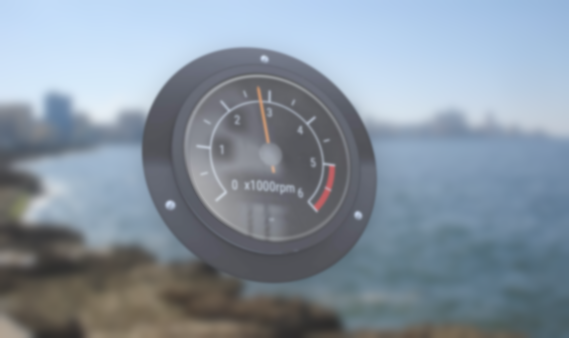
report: 2750rpm
